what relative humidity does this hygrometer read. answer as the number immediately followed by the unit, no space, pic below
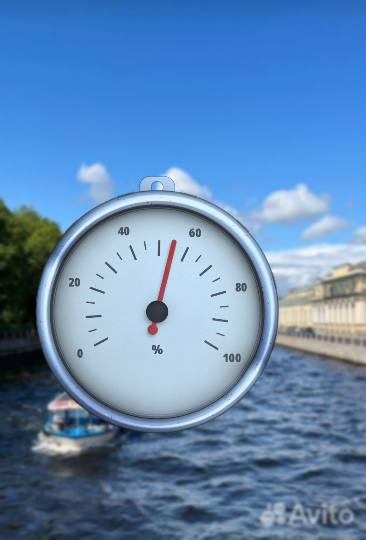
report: 55%
